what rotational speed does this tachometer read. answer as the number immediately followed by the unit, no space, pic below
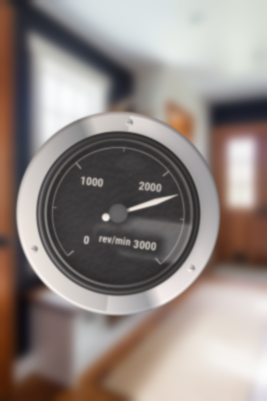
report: 2250rpm
